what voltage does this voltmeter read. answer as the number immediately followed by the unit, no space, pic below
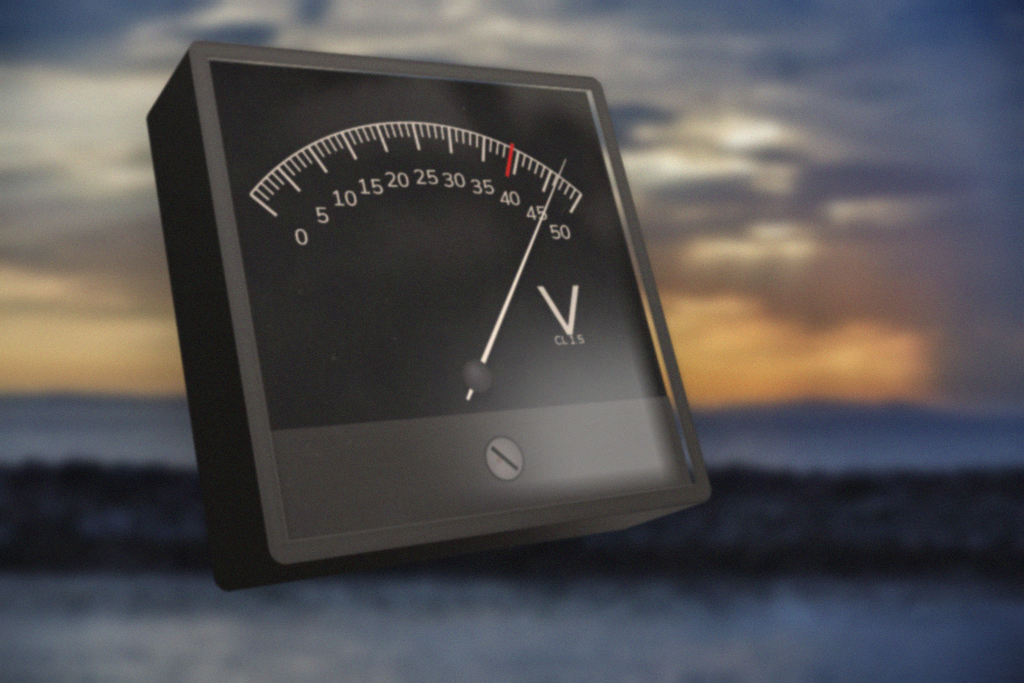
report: 46V
